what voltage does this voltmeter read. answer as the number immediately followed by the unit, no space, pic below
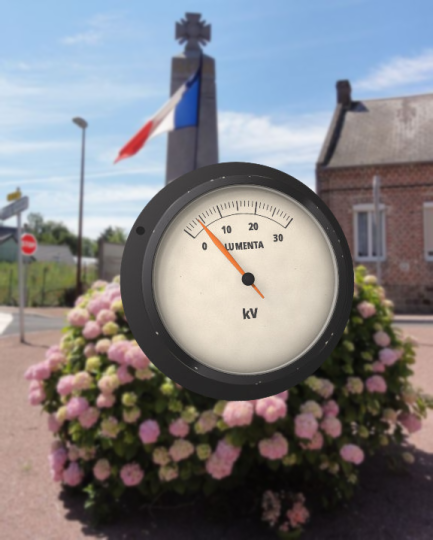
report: 4kV
